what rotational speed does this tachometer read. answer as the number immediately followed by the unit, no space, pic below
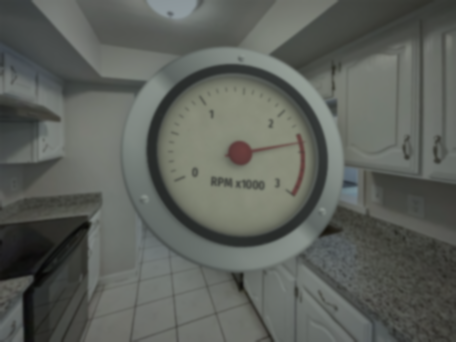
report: 2400rpm
